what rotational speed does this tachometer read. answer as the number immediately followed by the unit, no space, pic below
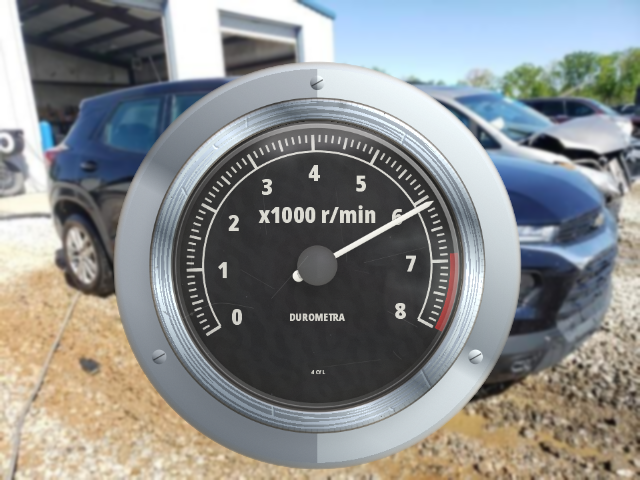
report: 6100rpm
